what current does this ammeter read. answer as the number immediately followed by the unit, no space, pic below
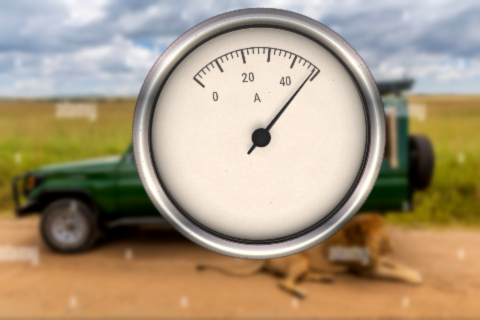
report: 48A
